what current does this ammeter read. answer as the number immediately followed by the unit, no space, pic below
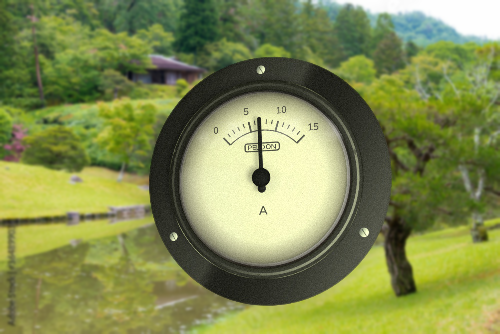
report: 7A
